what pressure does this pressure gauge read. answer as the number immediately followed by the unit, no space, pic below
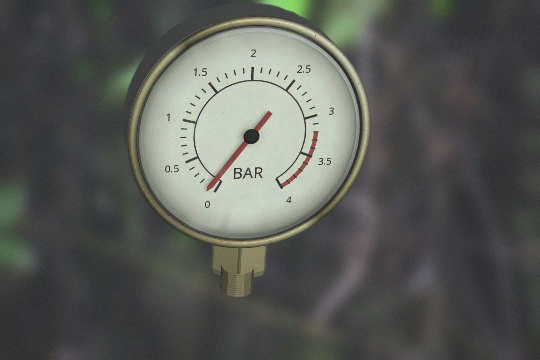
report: 0.1bar
